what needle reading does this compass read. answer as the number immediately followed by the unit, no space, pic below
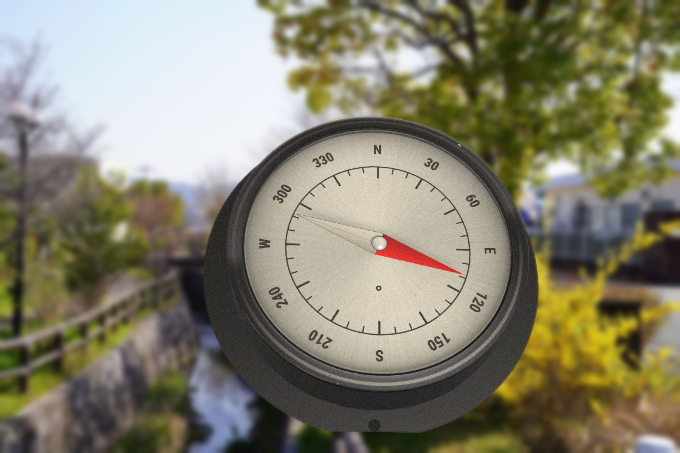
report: 110°
